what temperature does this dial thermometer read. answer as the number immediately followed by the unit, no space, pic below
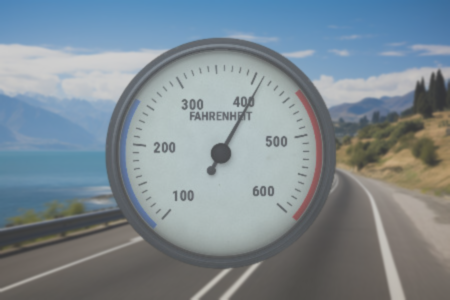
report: 410°F
